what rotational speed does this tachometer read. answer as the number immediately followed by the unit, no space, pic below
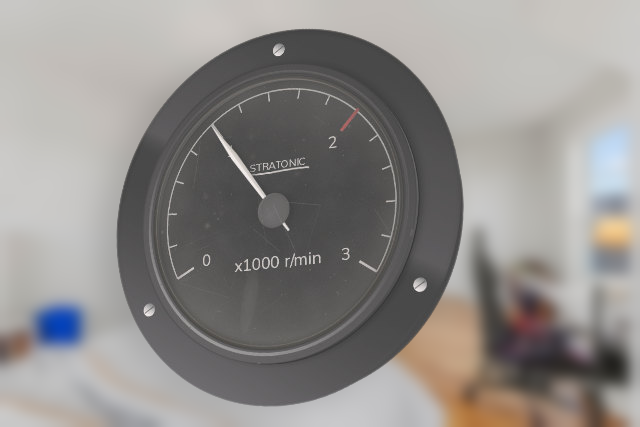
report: 1000rpm
